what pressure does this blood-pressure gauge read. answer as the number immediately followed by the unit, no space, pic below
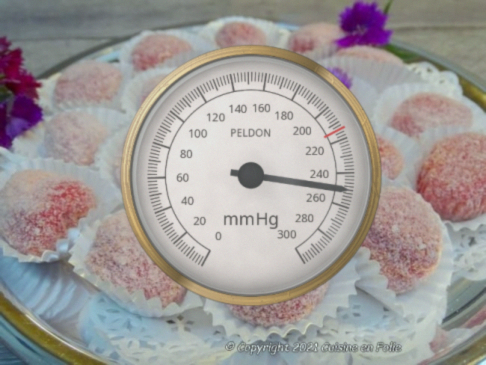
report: 250mmHg
